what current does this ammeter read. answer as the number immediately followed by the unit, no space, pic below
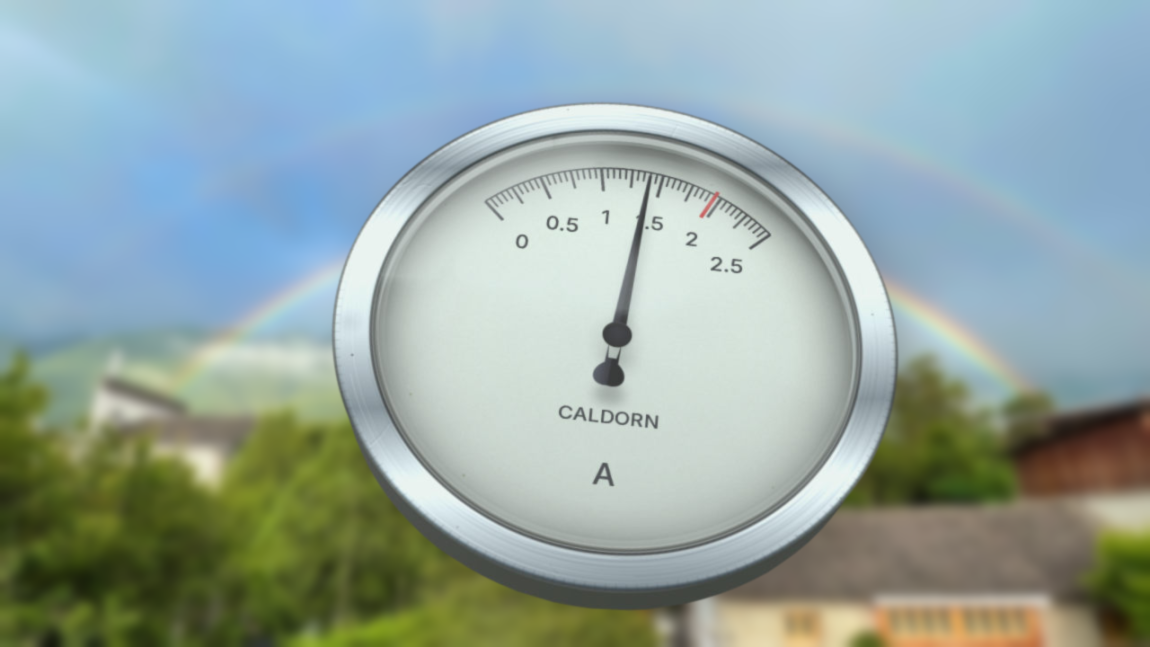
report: 1.4A
